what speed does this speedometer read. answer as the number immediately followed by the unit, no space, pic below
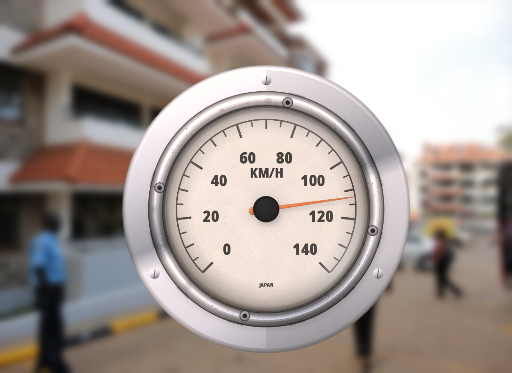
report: 112.5km/h
